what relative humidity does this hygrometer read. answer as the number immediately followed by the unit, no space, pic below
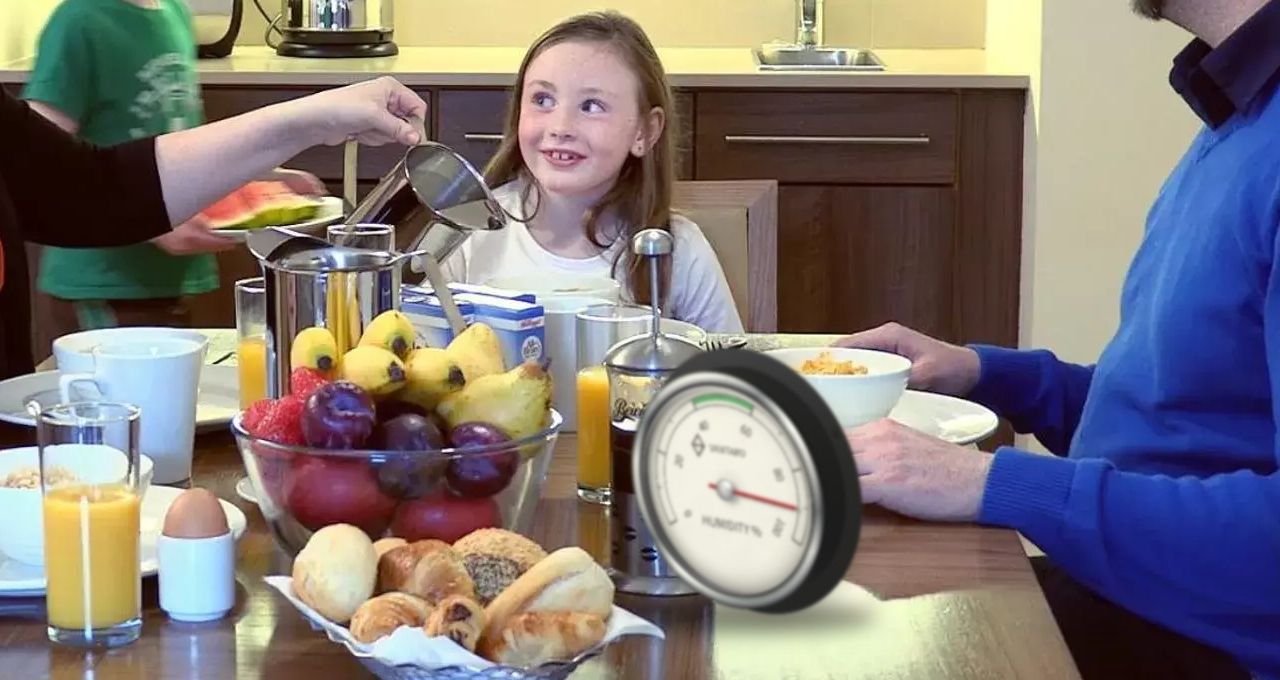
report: 90%
